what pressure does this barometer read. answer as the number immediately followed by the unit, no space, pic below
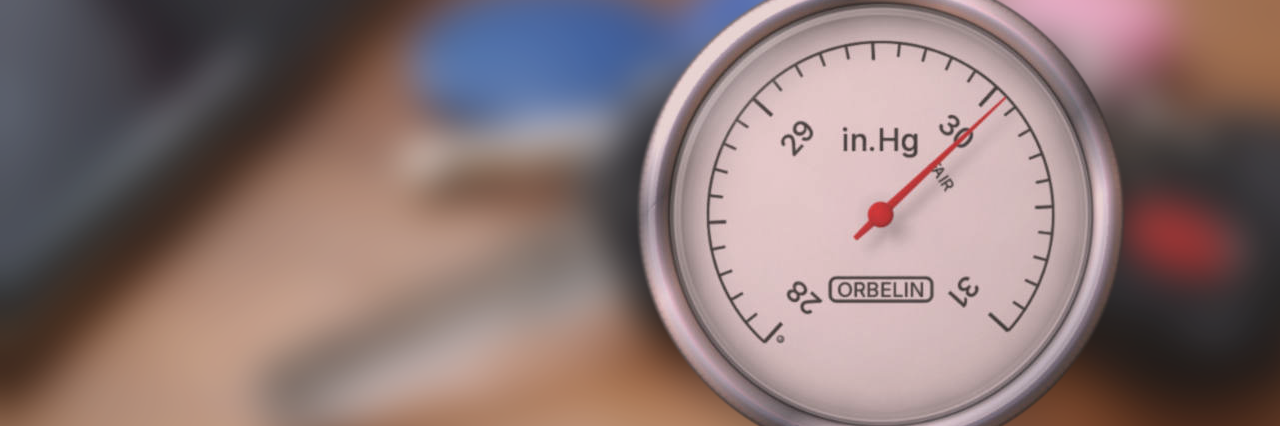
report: 30.05inHg
